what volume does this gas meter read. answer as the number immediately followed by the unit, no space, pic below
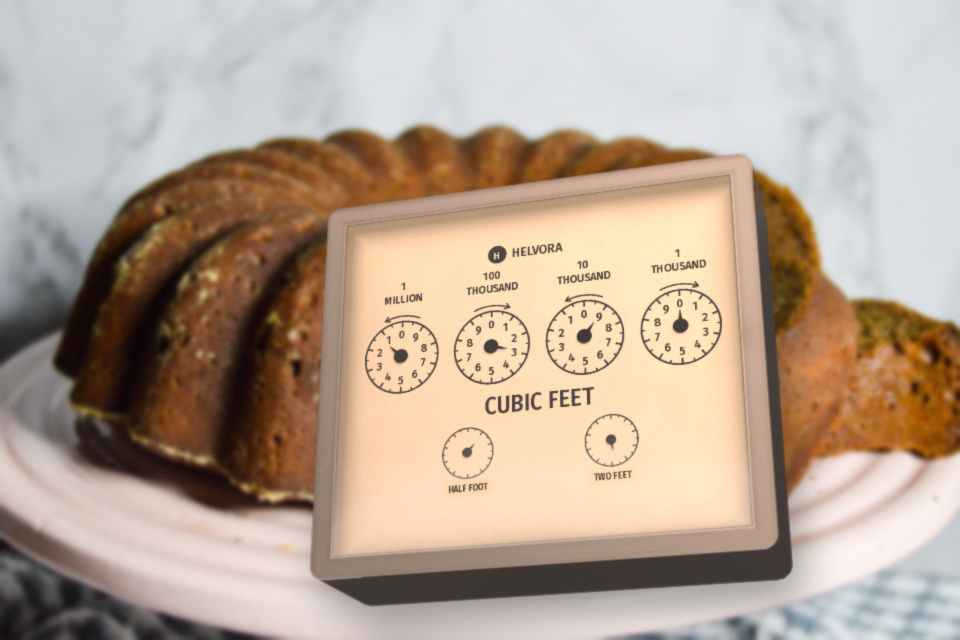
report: 129000ft³
